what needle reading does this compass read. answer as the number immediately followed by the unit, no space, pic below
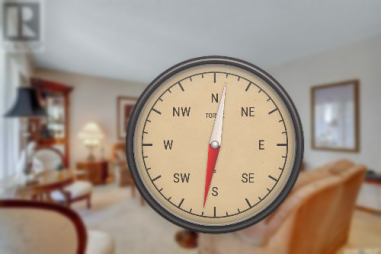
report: 190°
